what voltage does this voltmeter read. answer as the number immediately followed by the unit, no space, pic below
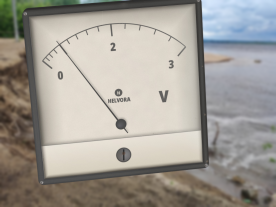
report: 1V
